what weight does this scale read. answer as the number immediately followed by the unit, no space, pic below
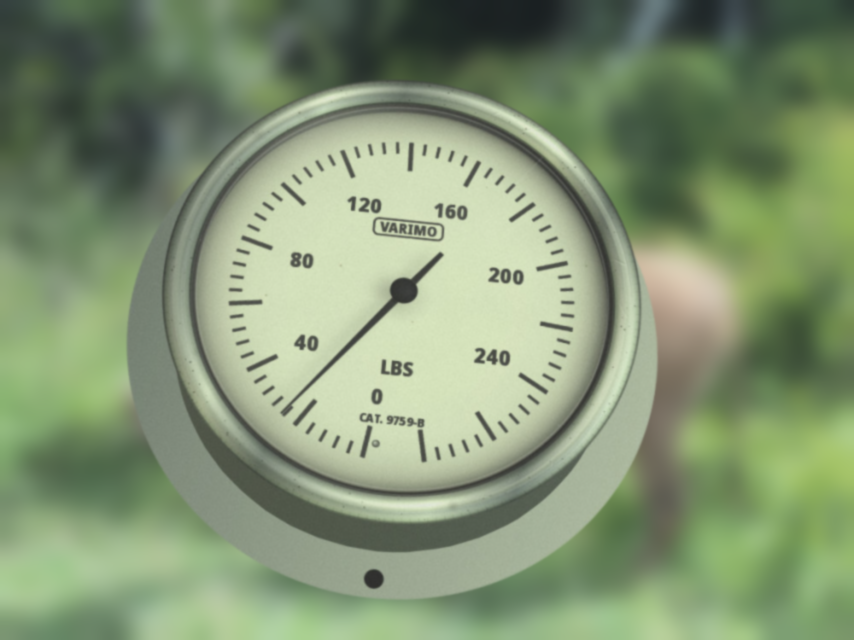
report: 24lb
